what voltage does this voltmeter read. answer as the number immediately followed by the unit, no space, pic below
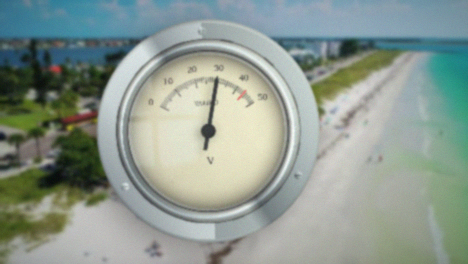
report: 30V
